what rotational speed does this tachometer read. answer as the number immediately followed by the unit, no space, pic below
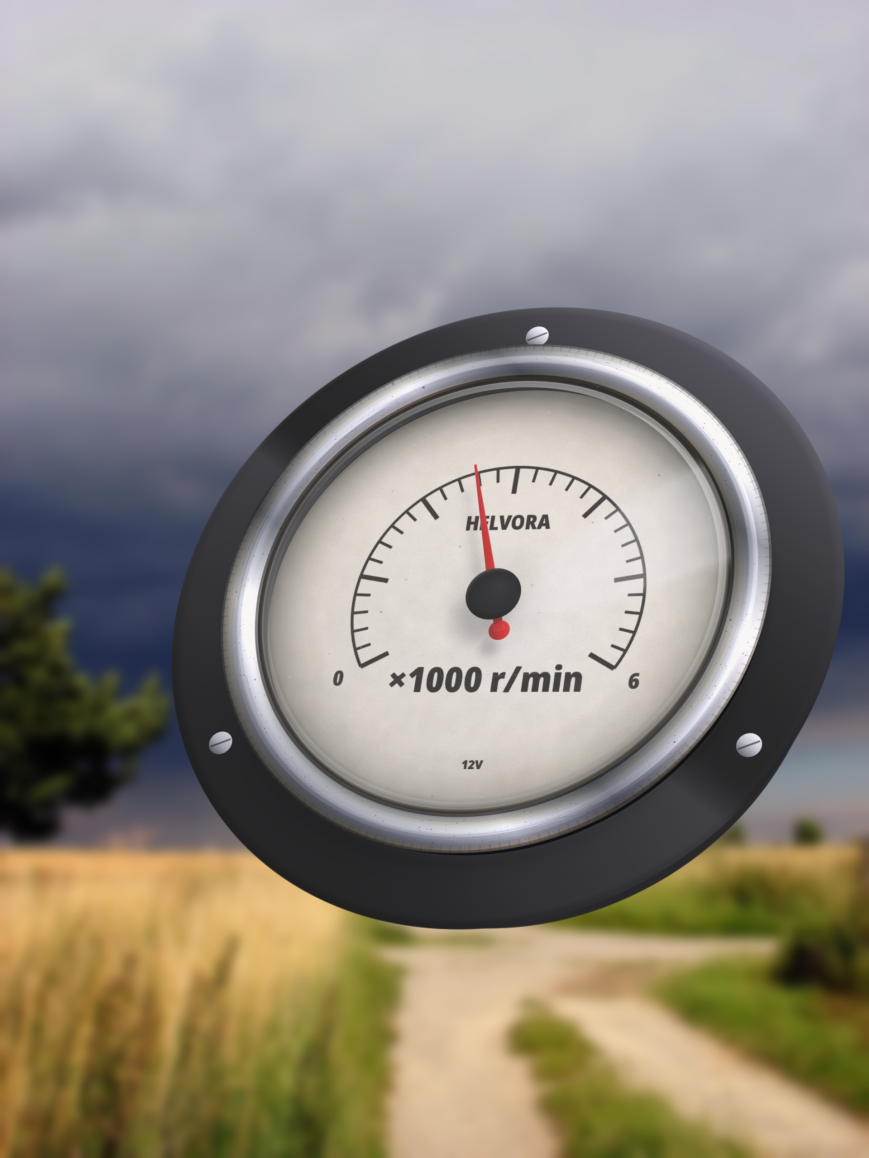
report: 2600rpm
